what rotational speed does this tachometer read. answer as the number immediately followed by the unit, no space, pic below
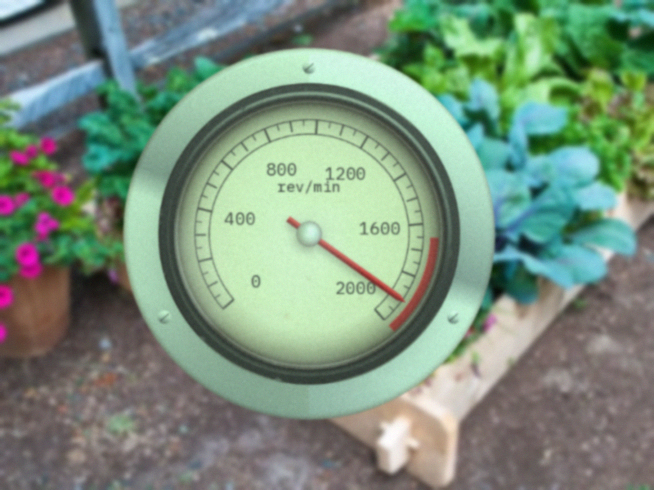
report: 1900rpm
